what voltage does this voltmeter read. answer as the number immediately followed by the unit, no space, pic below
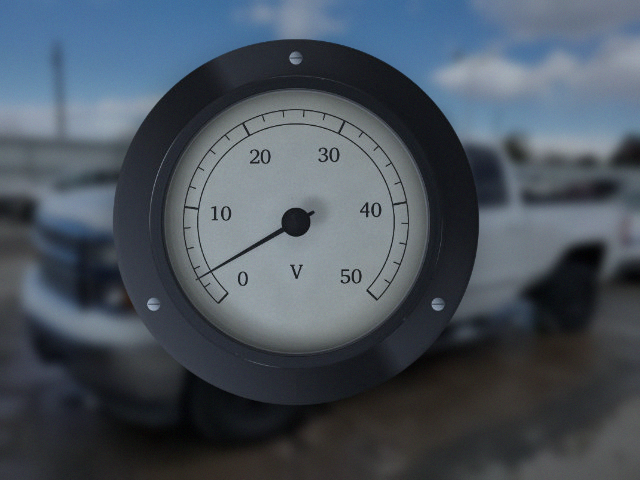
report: 3V
